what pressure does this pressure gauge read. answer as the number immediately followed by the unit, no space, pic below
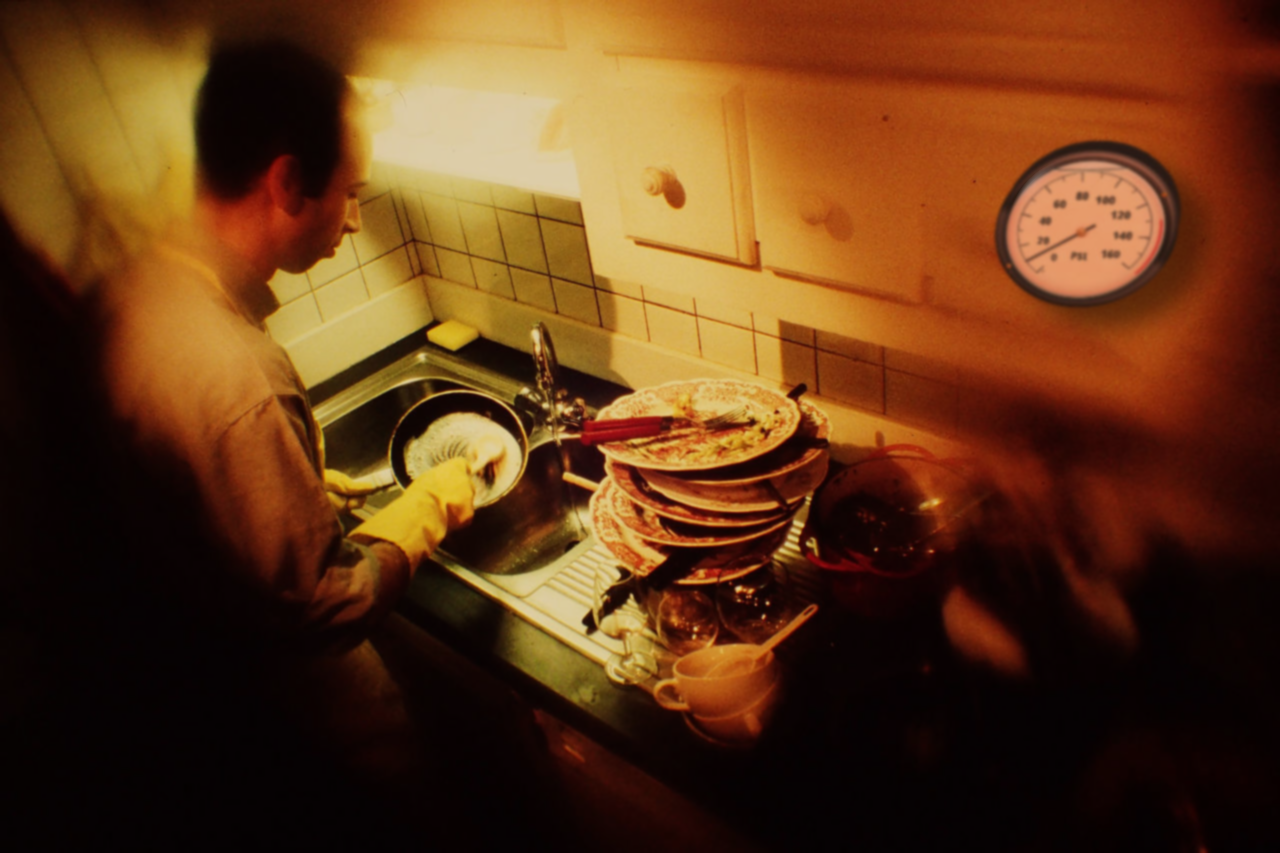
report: 10psi
